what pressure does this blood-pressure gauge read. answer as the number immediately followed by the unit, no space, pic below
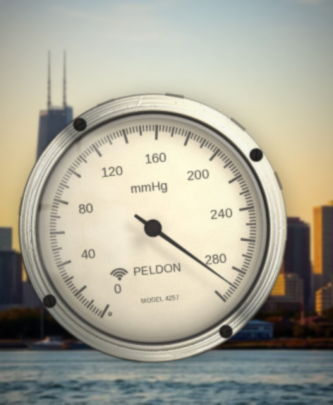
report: 290mmHg
